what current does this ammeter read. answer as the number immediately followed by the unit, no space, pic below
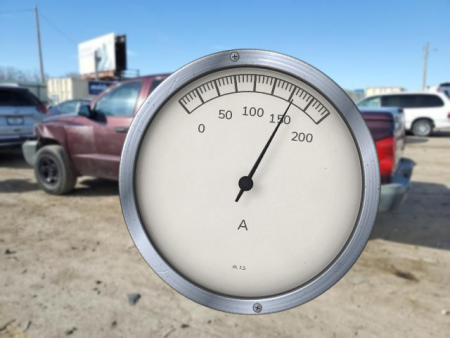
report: 155A
